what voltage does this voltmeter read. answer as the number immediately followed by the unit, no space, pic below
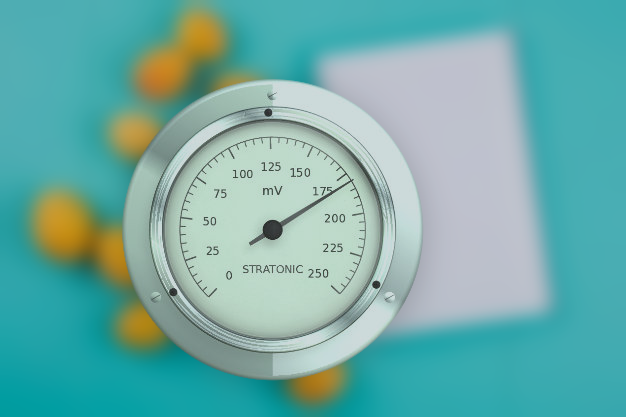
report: 180mV
